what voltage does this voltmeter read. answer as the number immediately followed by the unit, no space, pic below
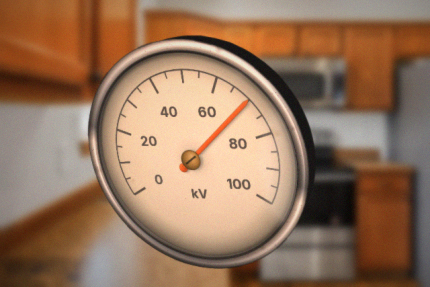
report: 70kV
